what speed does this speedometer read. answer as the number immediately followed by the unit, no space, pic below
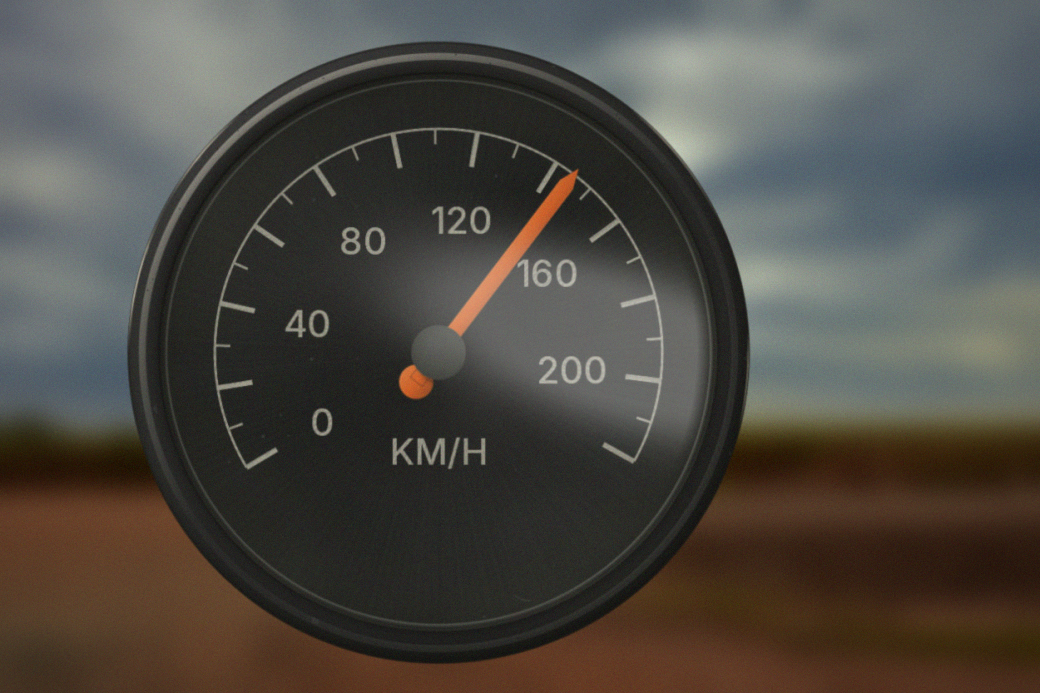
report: 145km/h
